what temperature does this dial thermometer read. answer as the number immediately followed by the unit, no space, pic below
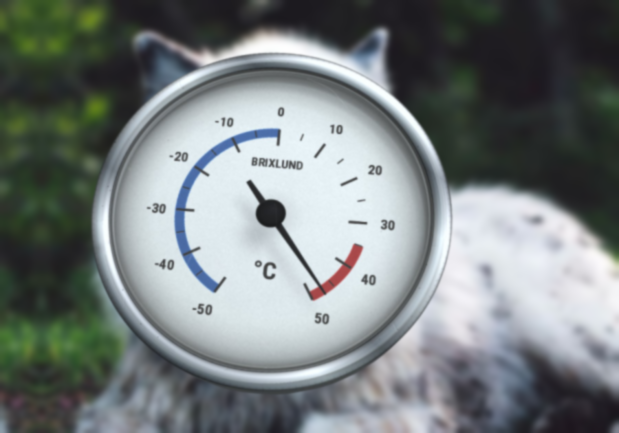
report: 47.5°C
